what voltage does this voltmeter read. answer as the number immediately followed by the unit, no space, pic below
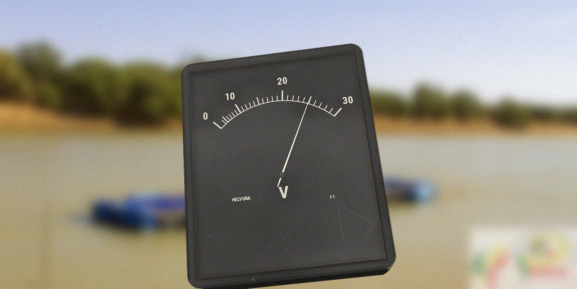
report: 25V
